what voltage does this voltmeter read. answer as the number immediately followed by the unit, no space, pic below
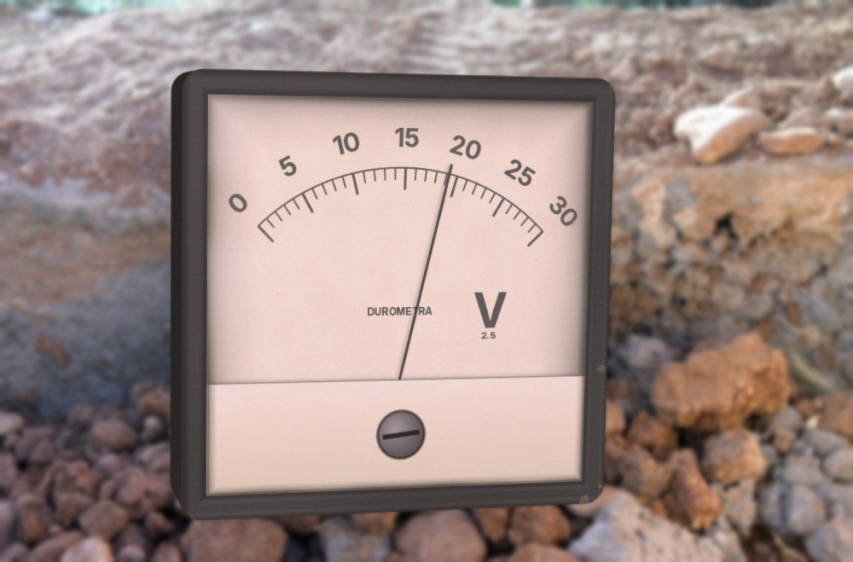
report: 19V
